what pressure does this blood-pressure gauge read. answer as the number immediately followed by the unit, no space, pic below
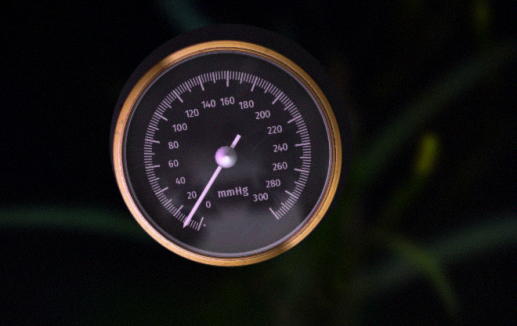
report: 10mmHg
